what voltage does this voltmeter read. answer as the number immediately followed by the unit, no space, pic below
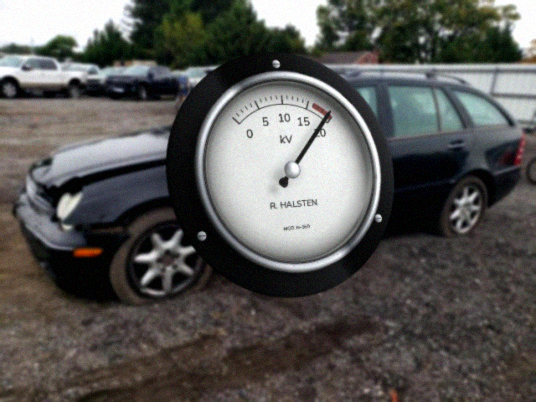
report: 19kV
